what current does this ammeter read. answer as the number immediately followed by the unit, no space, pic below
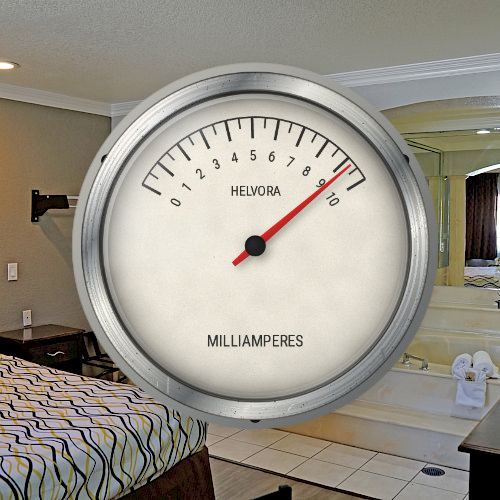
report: 9.25mA
